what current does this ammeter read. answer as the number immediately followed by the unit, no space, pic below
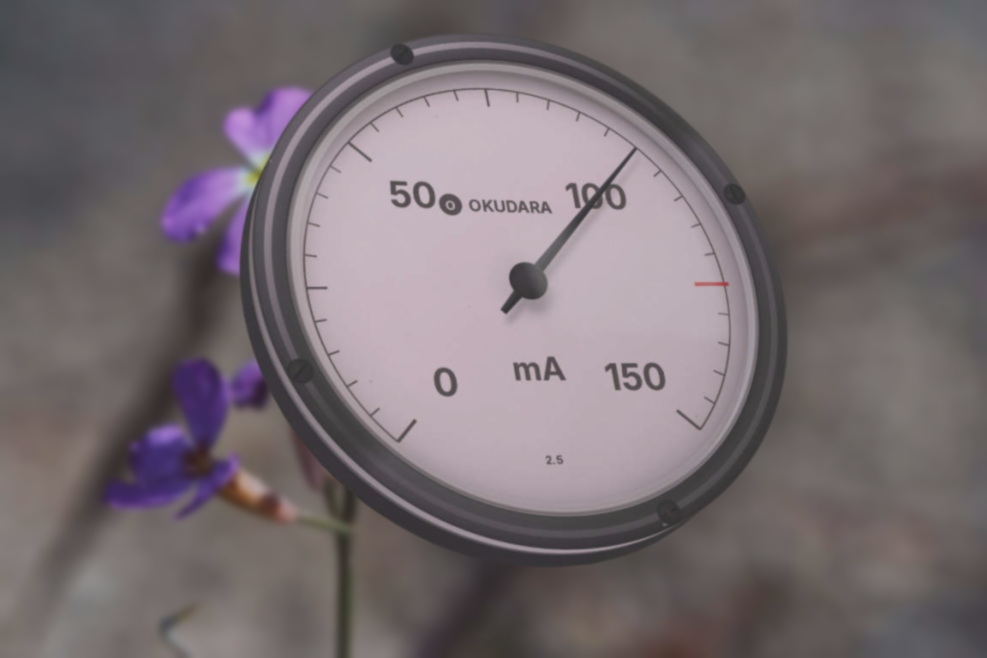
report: 100mA
